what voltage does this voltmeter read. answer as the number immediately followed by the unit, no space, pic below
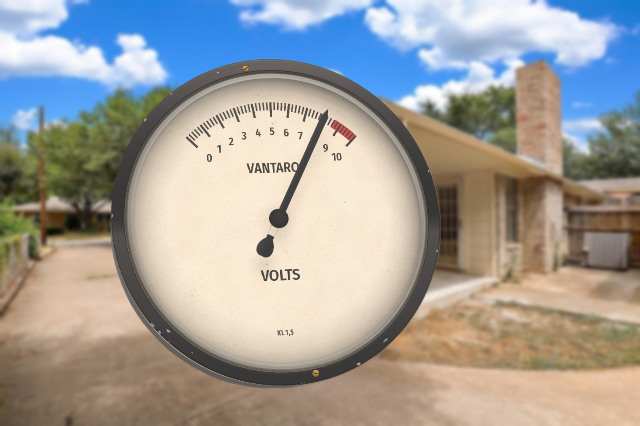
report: 8V
